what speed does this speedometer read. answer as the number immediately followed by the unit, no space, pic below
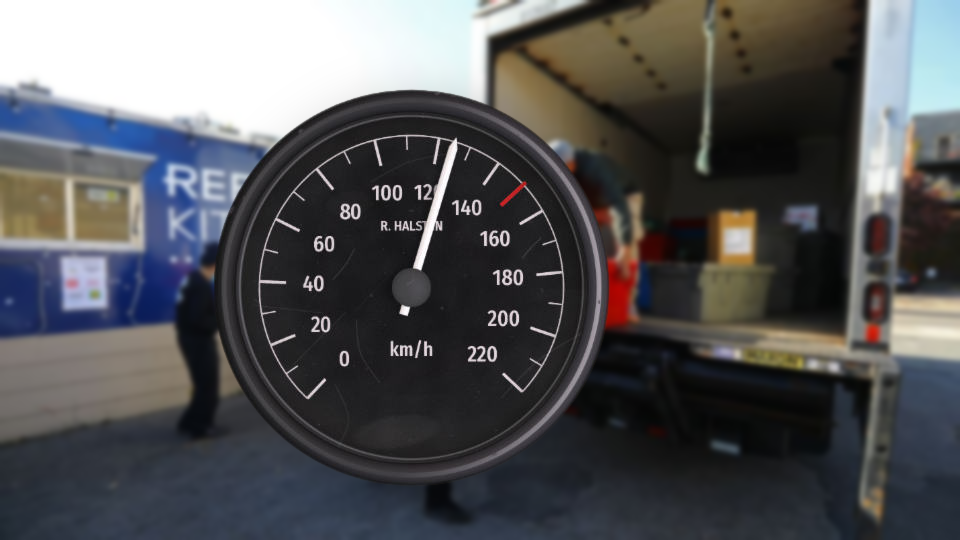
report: 125km/h
